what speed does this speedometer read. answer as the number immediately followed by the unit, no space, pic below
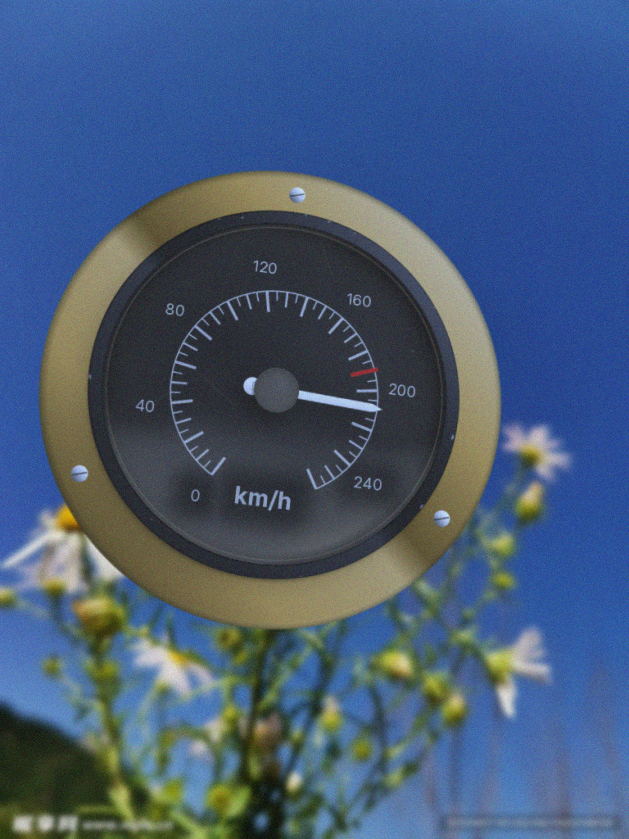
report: 210km/h
